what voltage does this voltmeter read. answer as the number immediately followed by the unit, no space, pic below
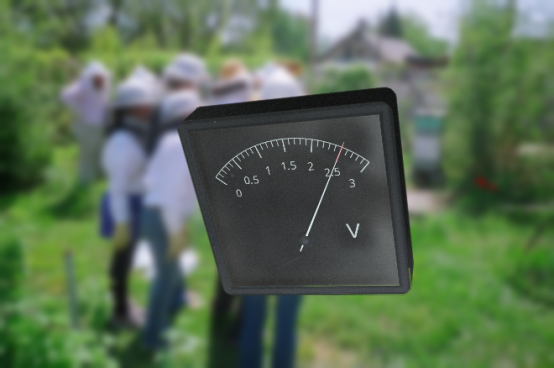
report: 2.5V
